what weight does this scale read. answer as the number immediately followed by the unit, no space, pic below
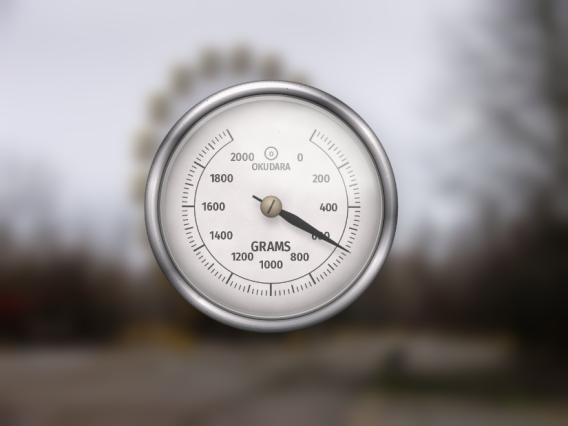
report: 600g
